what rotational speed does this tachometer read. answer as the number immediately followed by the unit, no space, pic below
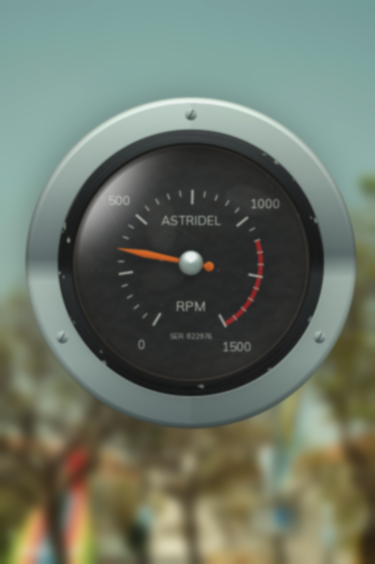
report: 350rpm
